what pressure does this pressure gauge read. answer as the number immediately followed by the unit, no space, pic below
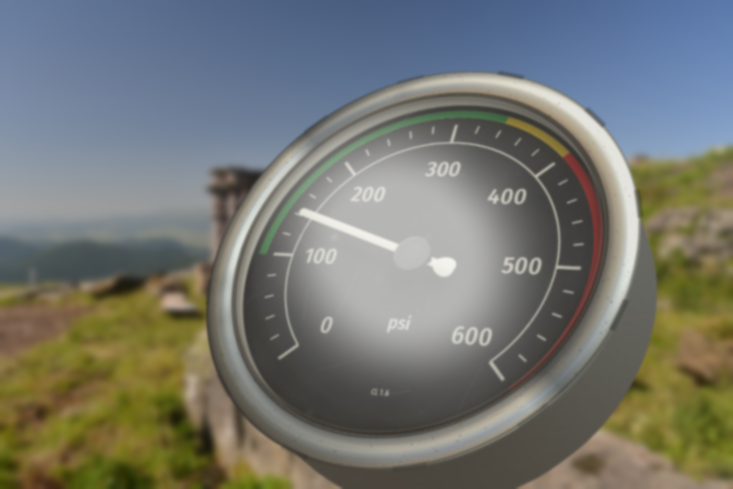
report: 140psi
